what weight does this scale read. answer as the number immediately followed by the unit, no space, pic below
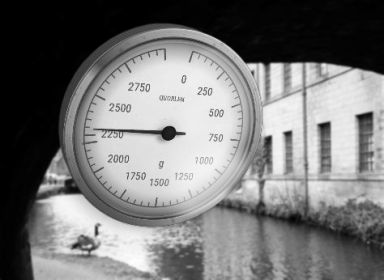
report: 2300g
